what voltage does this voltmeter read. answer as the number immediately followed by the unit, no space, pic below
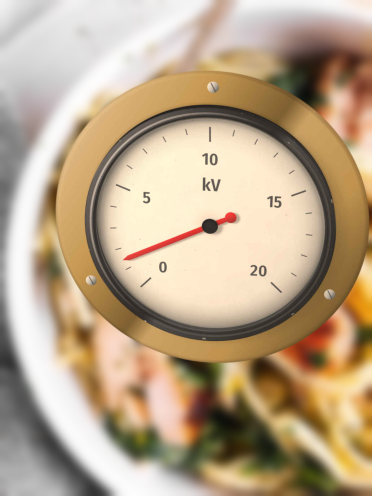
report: 1.5kV
